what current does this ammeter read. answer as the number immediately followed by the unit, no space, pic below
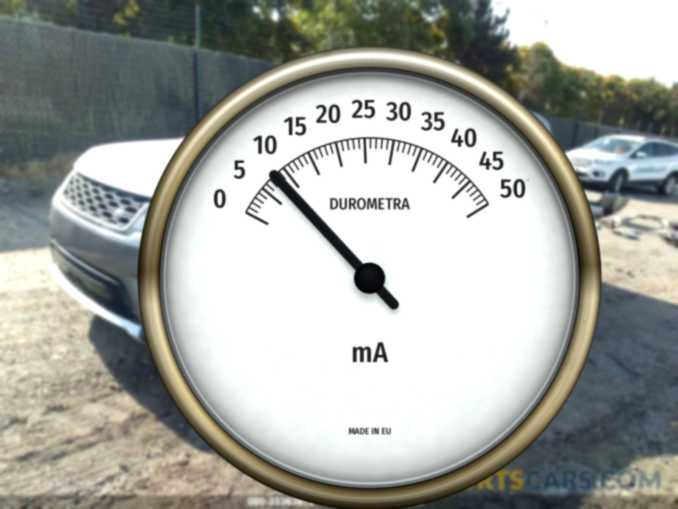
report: 8mA
